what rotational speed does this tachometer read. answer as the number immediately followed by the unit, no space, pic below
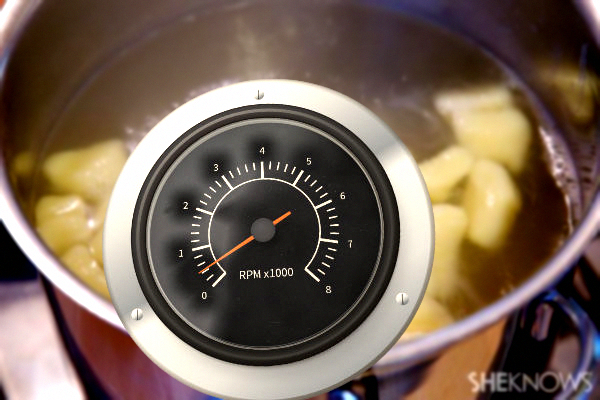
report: 400rpm
